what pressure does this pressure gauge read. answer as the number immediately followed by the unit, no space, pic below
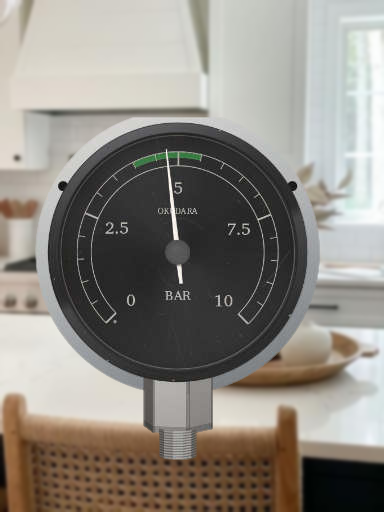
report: 4.75bar
